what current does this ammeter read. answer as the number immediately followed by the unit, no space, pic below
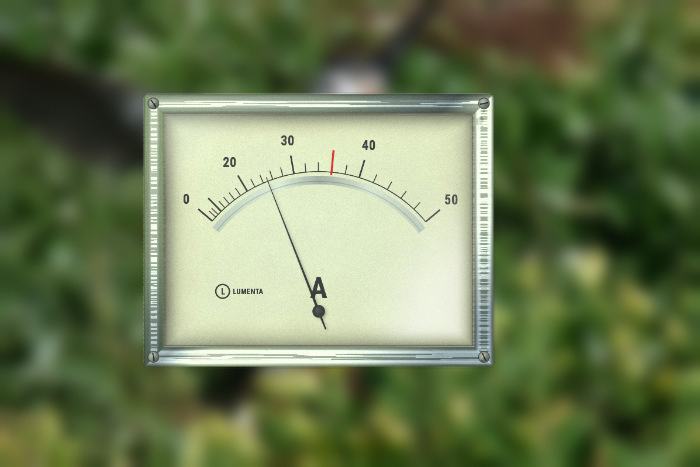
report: 25A
